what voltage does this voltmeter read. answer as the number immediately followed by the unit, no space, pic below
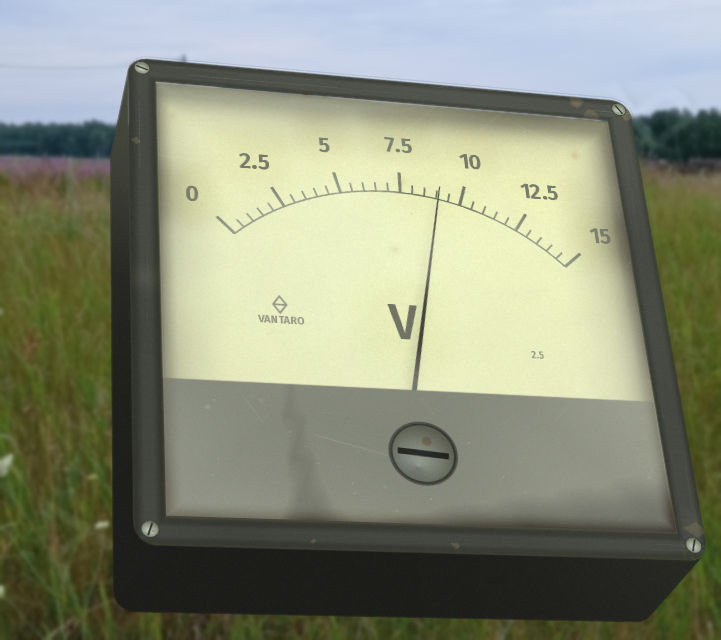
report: 9V
